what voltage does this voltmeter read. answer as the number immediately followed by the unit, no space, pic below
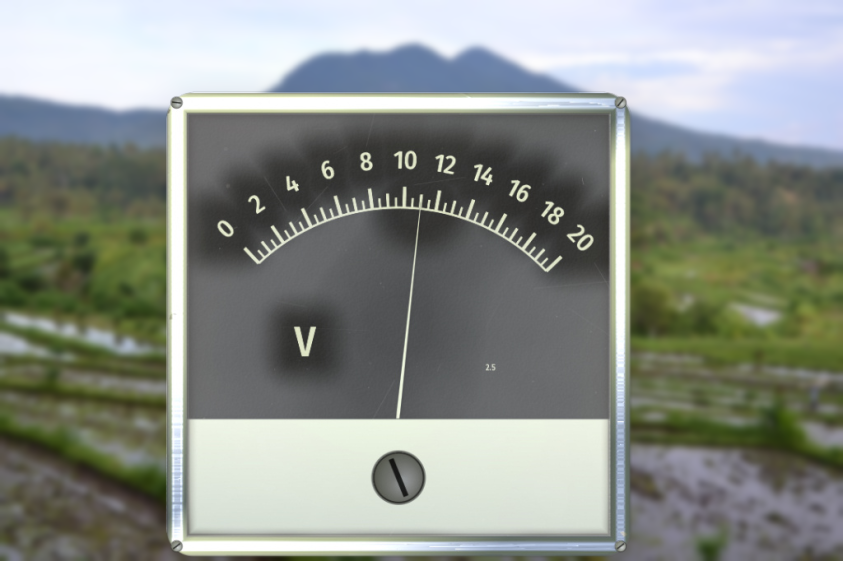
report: 11V
